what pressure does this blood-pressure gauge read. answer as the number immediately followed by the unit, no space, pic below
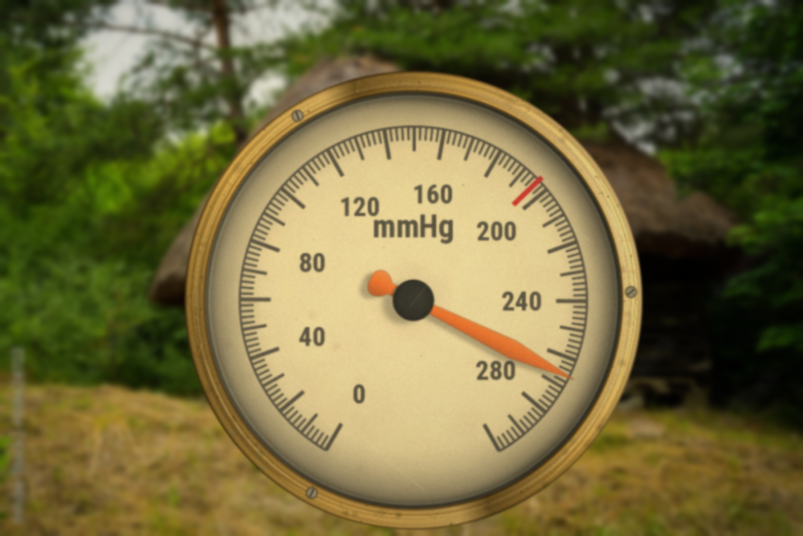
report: 266mmHg
